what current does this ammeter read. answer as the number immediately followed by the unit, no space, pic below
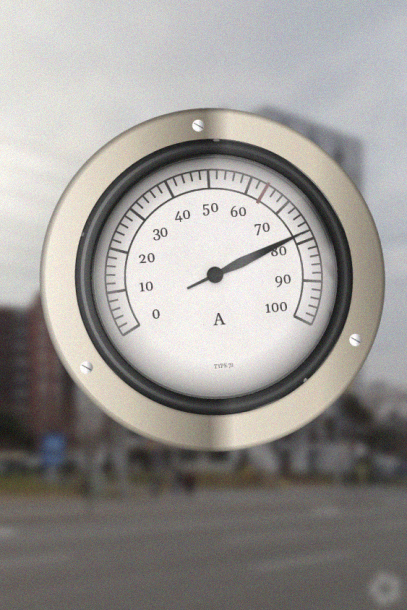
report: 78A
